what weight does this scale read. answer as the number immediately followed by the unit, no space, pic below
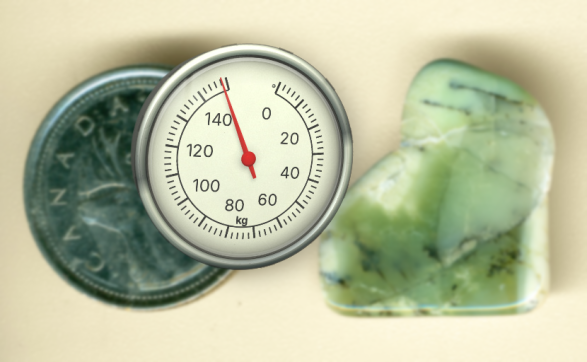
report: 148kg
